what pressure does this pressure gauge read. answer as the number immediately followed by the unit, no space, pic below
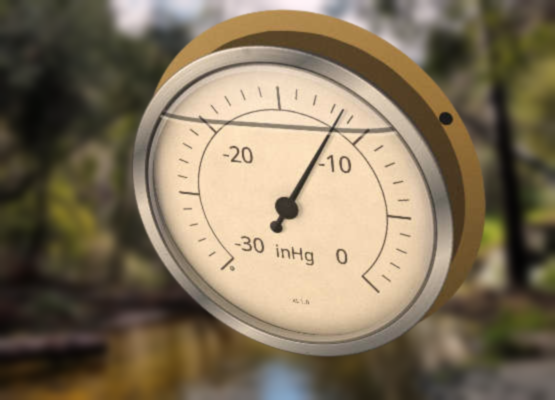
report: -11.5inHg
